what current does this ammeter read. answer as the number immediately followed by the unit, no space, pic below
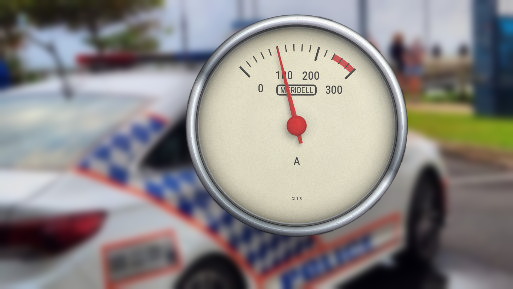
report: 100A
